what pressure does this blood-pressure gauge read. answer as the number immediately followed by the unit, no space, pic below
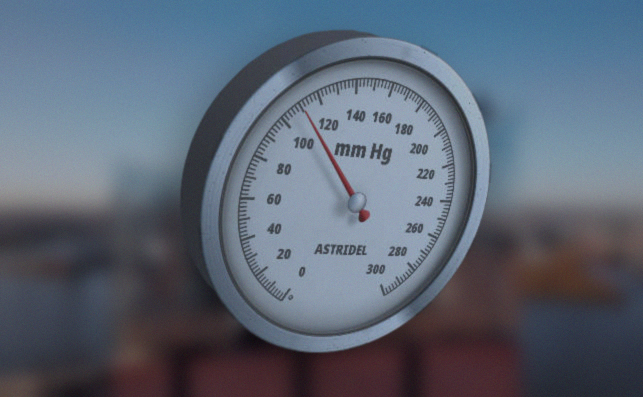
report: 110mmHg
